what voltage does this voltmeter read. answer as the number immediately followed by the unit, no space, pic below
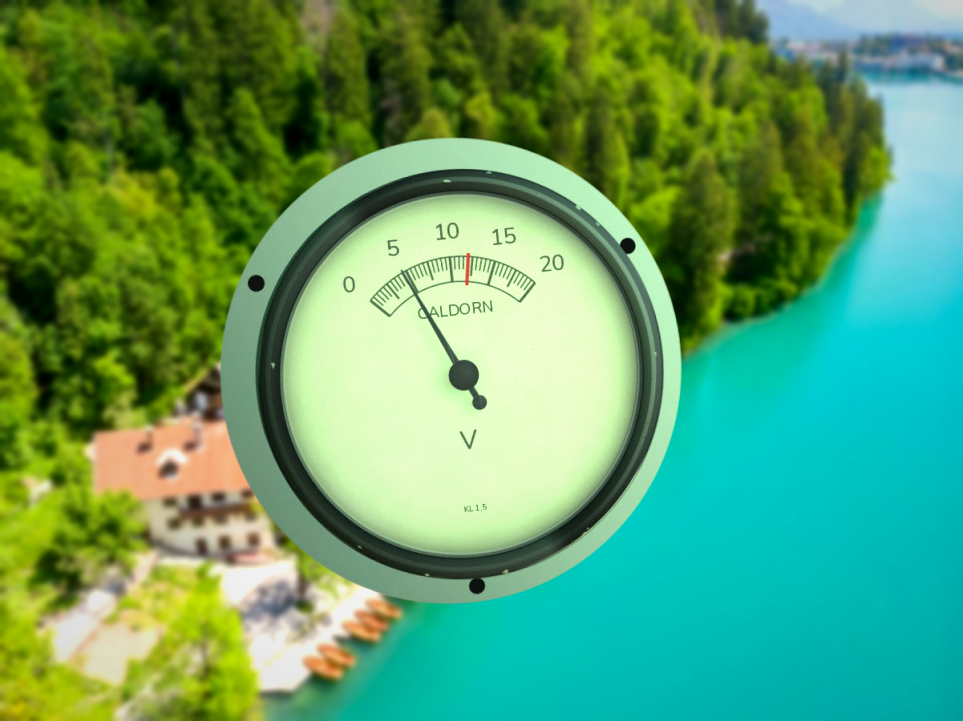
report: 4.5V
